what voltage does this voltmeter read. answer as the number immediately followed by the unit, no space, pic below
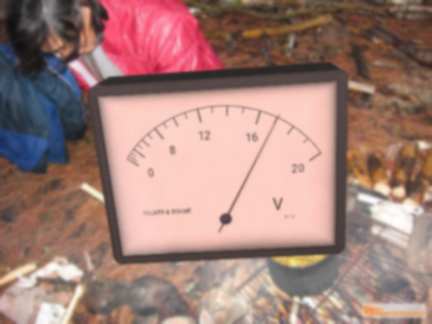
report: 17V
